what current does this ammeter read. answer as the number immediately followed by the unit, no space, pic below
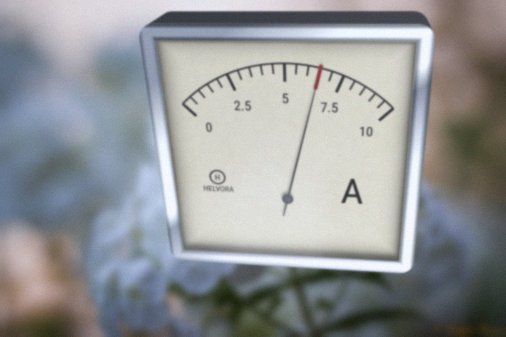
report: 6.5A
